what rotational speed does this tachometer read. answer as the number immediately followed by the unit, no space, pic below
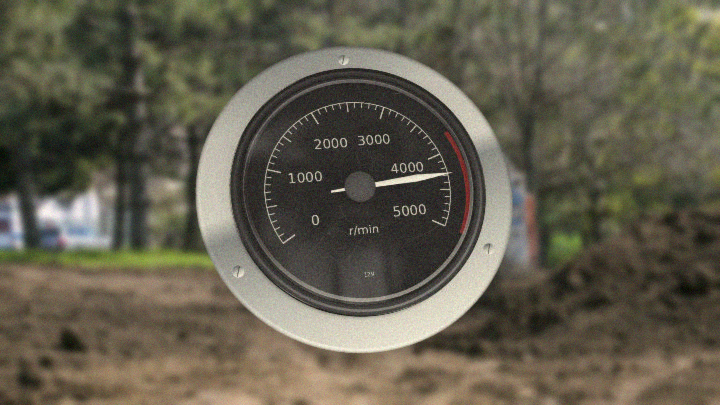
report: 4300rpm
